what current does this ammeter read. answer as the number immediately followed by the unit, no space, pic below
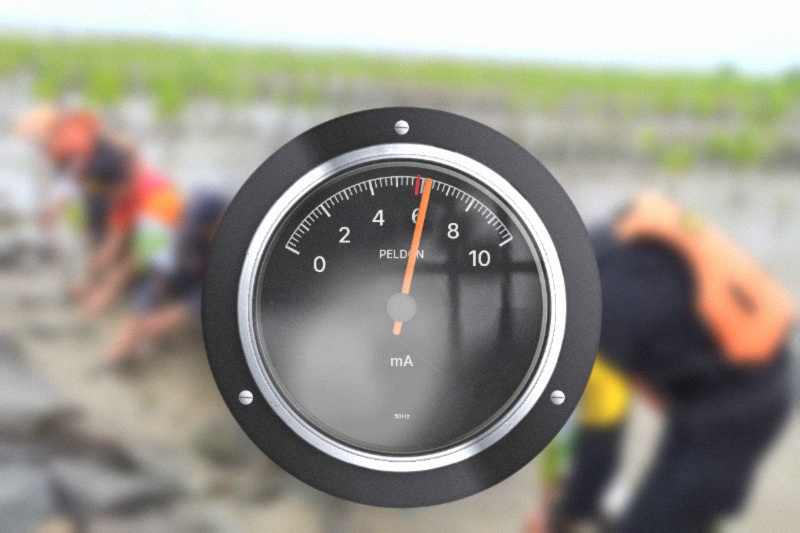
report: 6.2mA
